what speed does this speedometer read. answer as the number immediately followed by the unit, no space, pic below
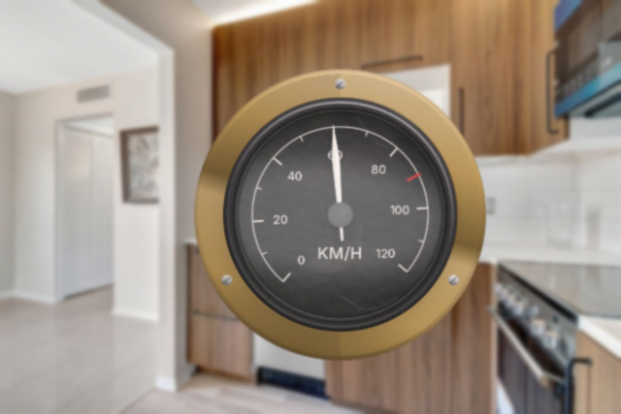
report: 60km/h
